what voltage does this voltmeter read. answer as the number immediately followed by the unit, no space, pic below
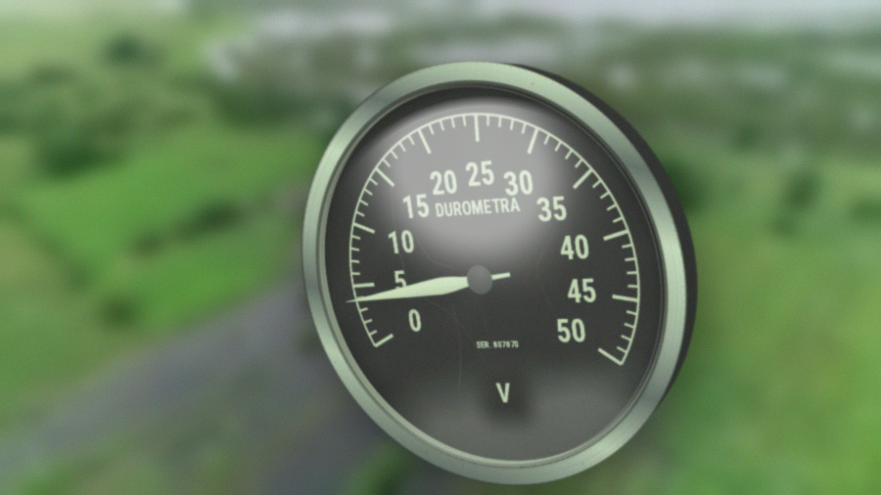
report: 4V
